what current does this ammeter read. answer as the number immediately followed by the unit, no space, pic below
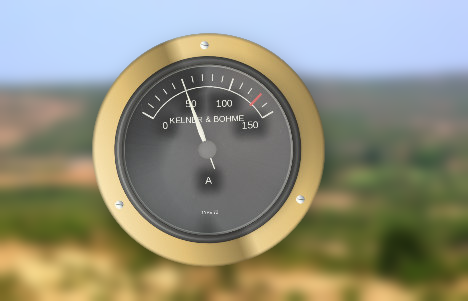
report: 50A
